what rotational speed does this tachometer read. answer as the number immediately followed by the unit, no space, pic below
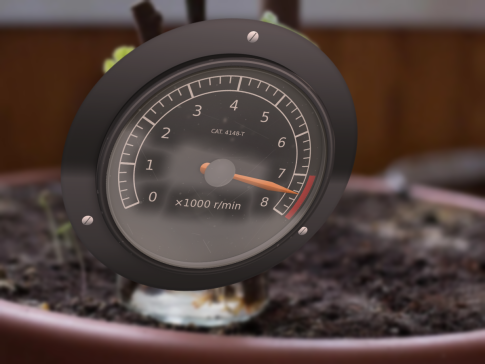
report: 7400rpm
